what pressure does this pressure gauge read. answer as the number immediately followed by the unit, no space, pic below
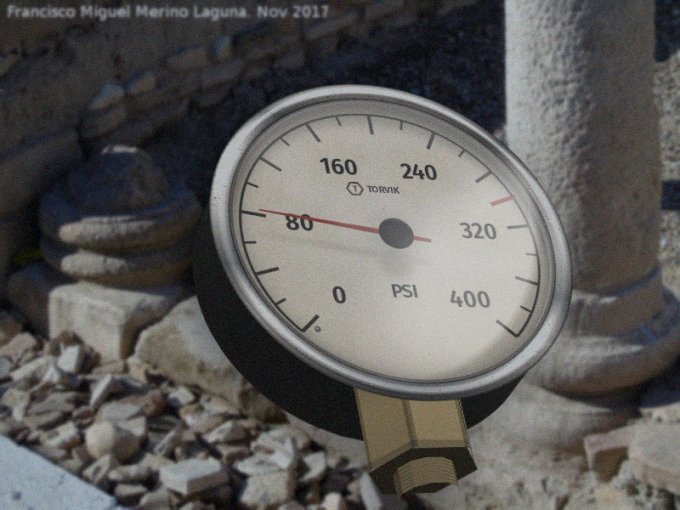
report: 80psi
